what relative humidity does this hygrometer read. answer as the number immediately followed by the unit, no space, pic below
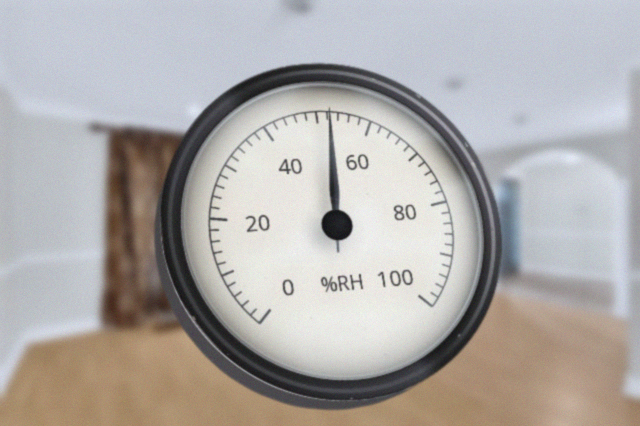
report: 52%
